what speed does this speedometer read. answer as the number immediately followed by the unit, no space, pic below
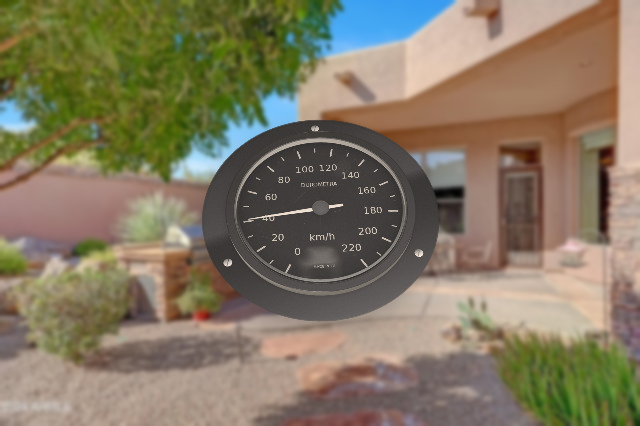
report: 40km/h
